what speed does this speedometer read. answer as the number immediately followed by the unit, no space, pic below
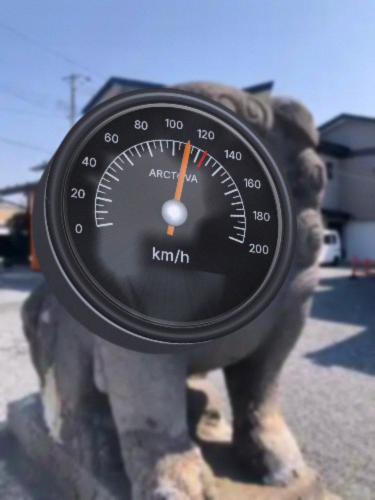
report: 110km/h
